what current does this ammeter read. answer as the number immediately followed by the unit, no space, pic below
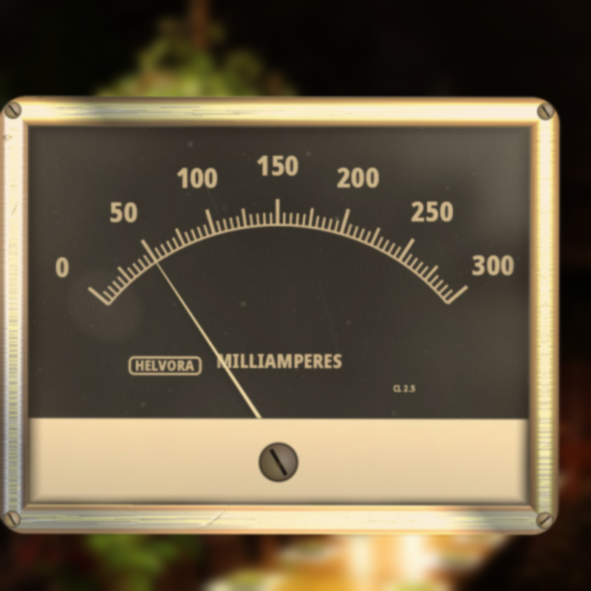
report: 50mA
